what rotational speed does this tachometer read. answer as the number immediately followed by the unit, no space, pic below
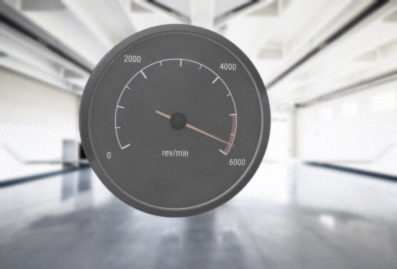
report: 5750rpm
